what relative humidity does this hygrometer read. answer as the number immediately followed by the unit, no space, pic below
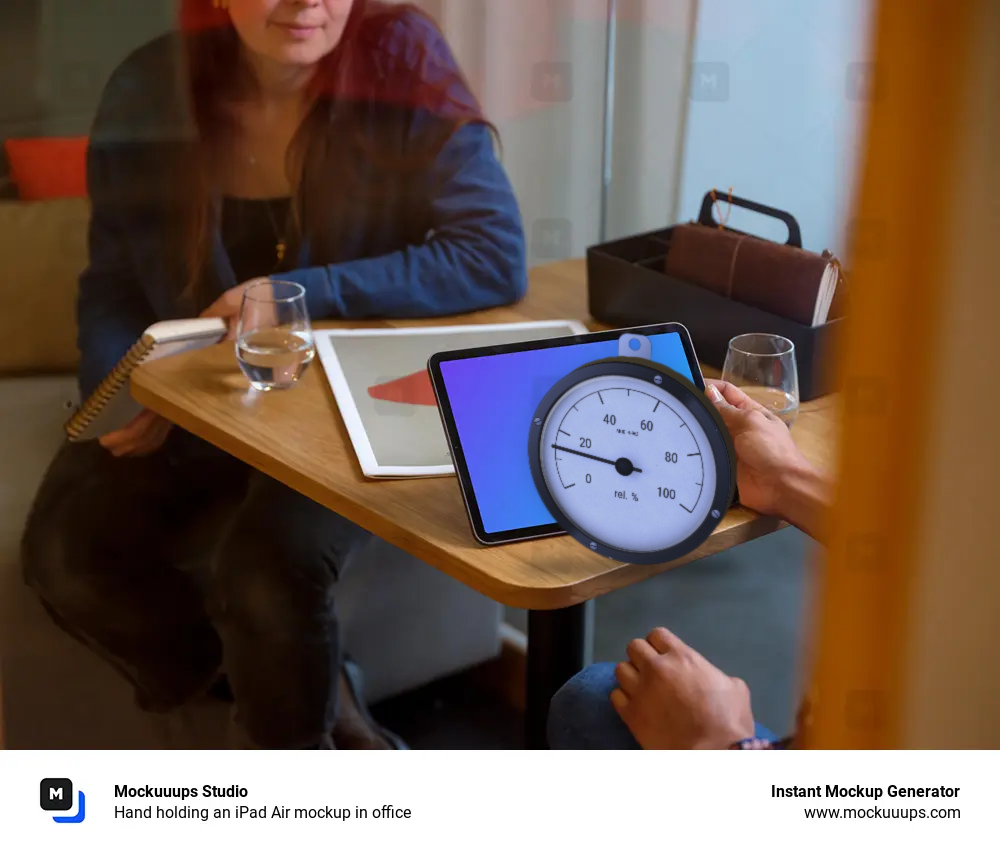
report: 15%
